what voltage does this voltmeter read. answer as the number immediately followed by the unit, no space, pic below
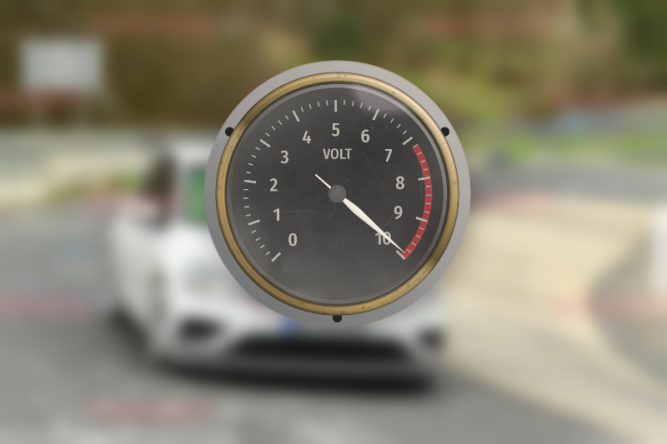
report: 9.9V
